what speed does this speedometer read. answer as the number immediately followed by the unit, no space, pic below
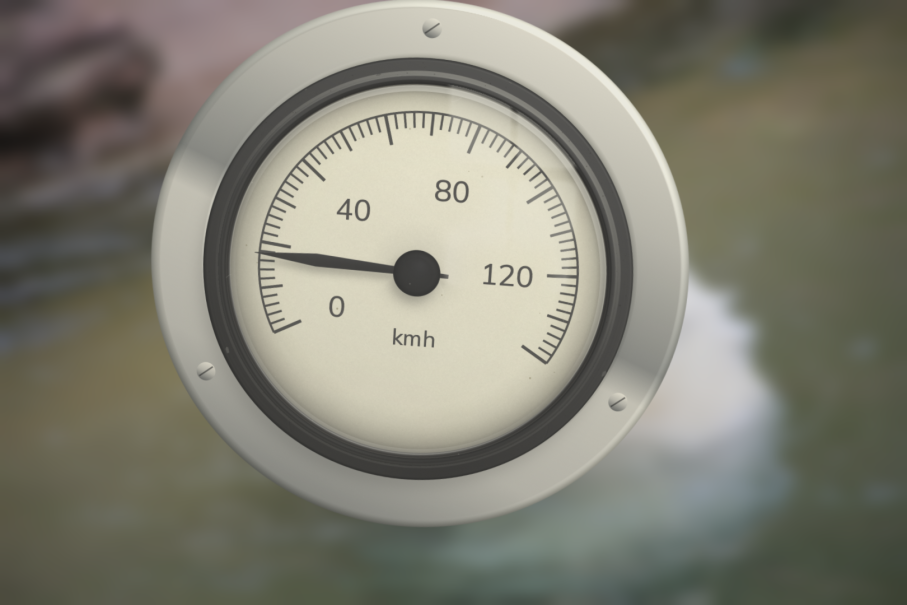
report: 18km/h
